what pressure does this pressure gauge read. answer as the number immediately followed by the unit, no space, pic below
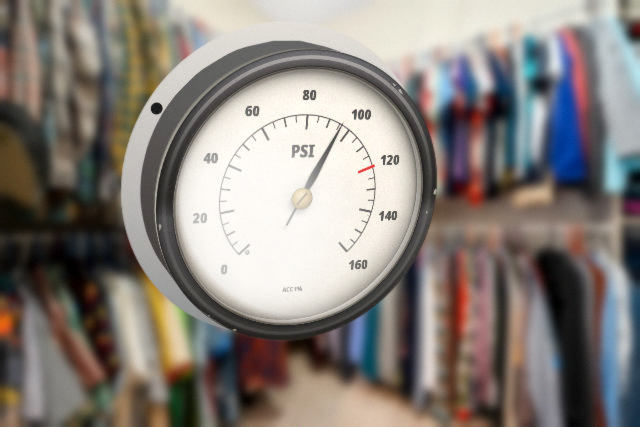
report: 95psi
